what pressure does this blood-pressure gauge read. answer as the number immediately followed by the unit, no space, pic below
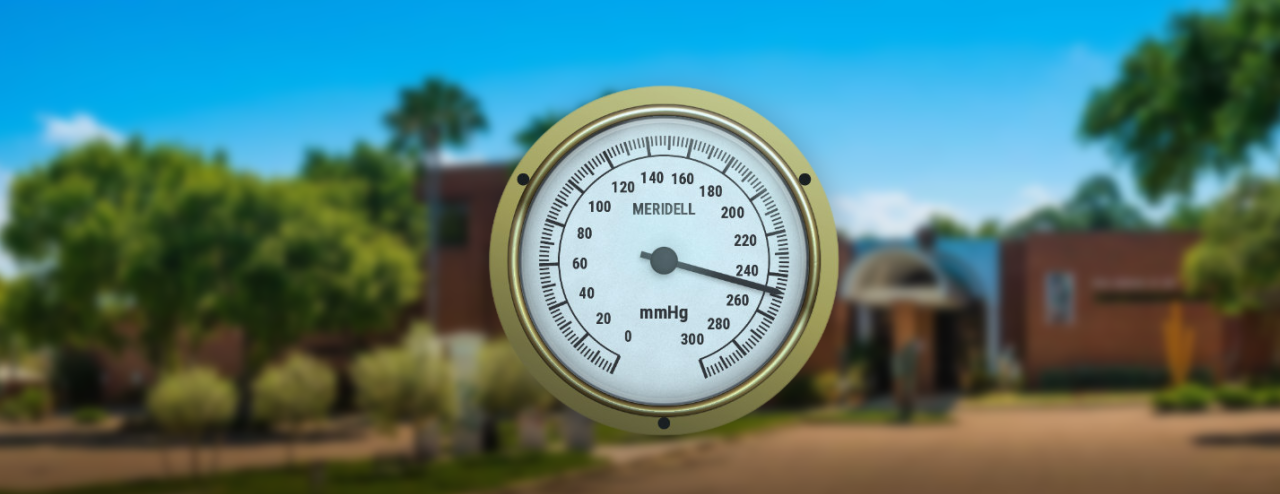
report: 248mmHg
